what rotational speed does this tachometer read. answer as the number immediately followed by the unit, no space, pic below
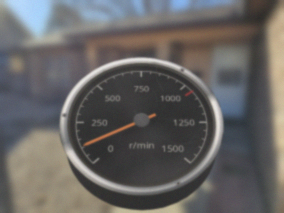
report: 100rpm
